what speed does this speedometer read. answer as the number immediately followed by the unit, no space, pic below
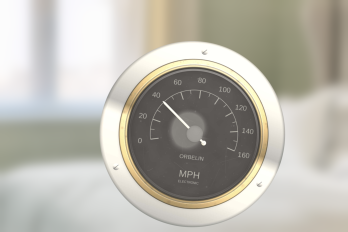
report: 40mph
